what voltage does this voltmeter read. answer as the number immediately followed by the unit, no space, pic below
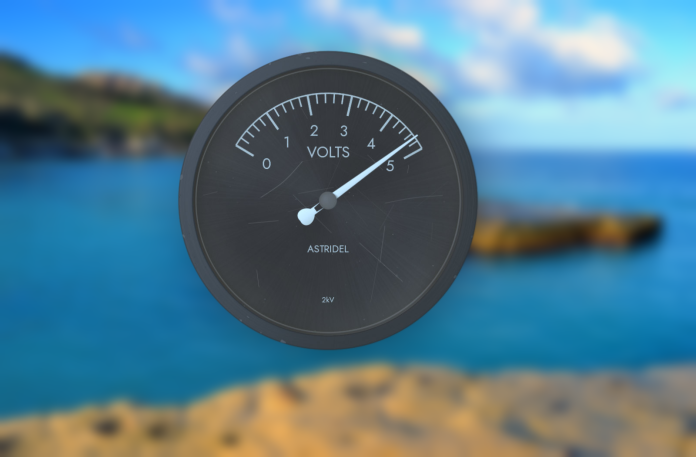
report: 4.7V
